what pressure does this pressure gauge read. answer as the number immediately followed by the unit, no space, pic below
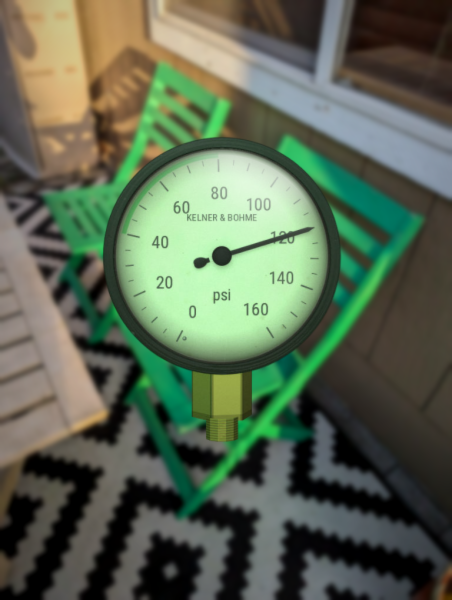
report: 120psi
